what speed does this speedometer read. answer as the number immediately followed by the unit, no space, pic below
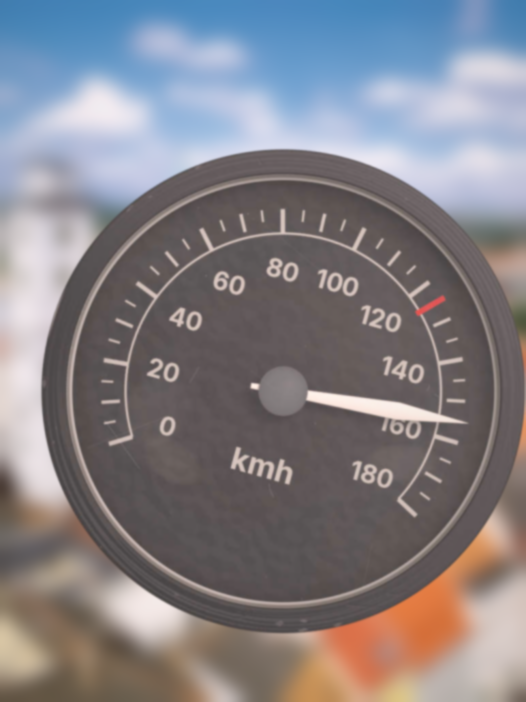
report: 155km/h
